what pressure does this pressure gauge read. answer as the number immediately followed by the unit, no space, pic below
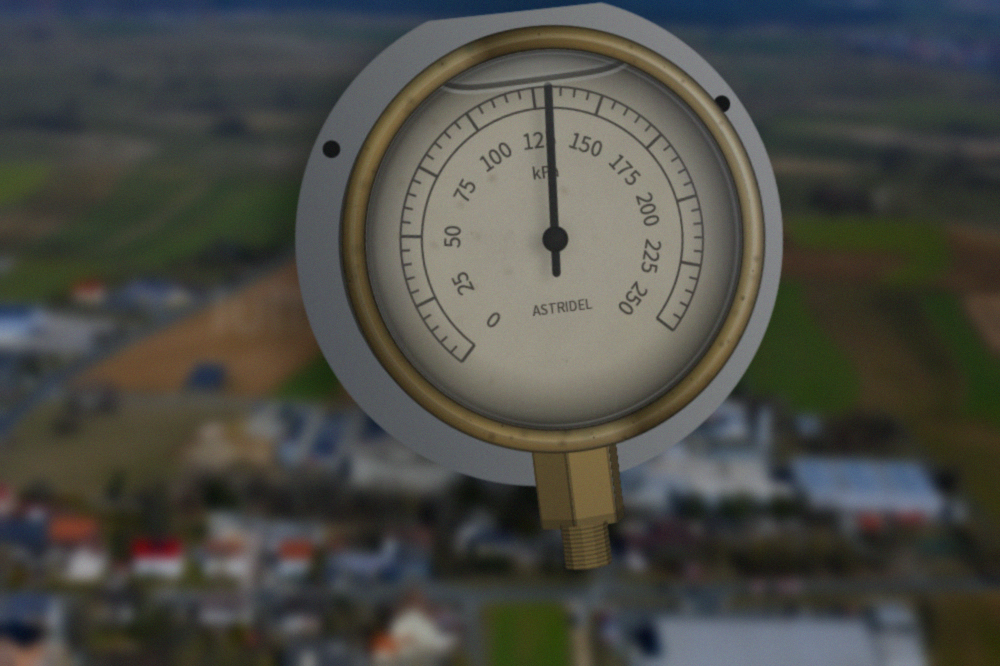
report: 130kPa
